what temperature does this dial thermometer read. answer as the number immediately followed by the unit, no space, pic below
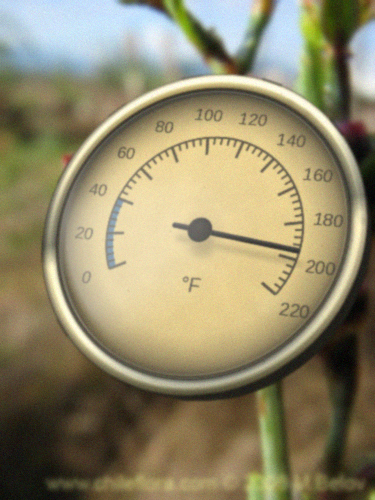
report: 196°F
